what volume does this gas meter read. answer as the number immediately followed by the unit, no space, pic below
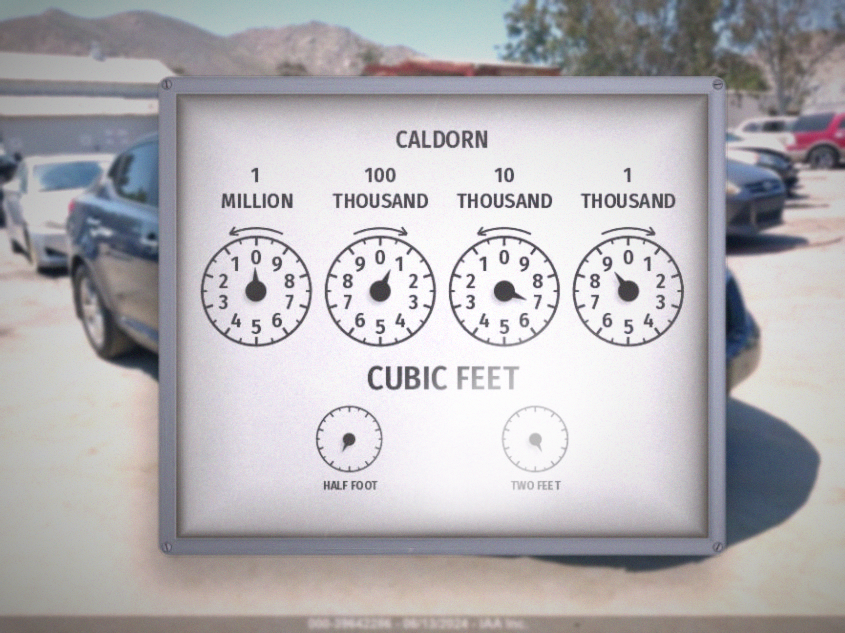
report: 6900ft³
